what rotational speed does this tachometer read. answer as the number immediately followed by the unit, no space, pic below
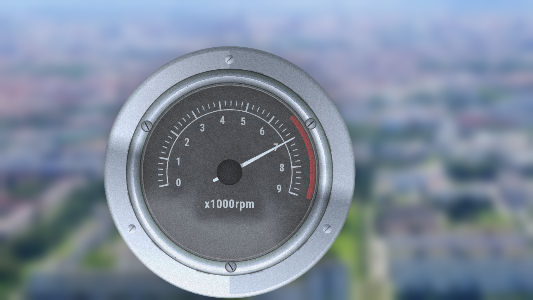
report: 7000rpm
